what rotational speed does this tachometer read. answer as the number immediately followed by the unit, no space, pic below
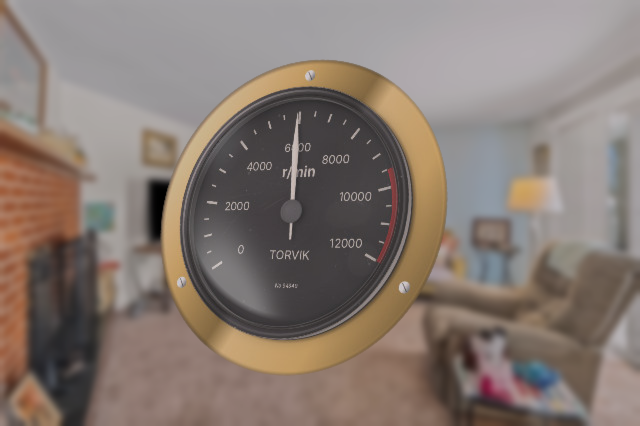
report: 6000rpm
